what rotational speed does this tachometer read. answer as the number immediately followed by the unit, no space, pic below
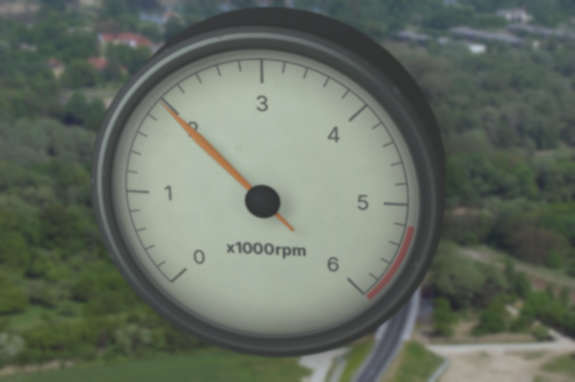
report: 2000rpm
